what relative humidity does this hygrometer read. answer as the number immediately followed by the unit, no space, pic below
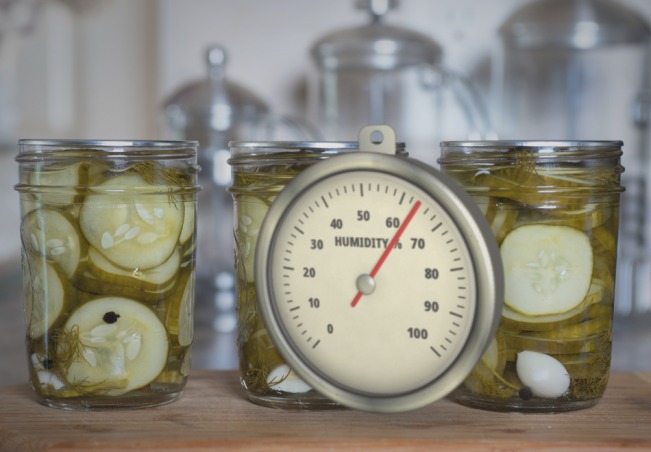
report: 64%
